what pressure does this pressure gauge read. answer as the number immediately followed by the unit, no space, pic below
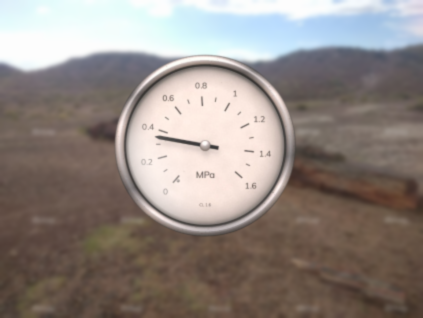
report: 0.35MPa
